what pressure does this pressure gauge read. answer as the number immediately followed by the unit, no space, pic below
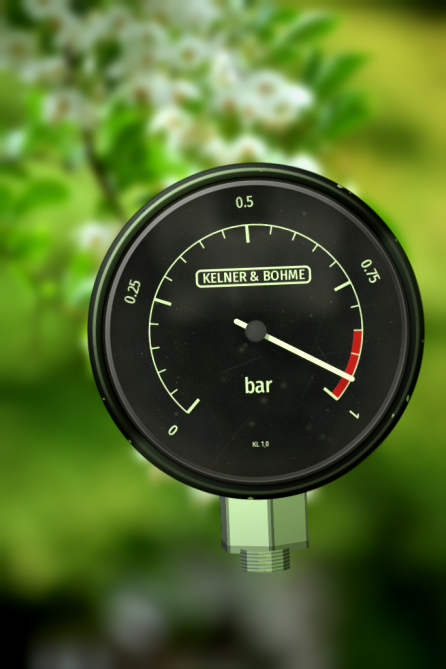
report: 0.95bar
